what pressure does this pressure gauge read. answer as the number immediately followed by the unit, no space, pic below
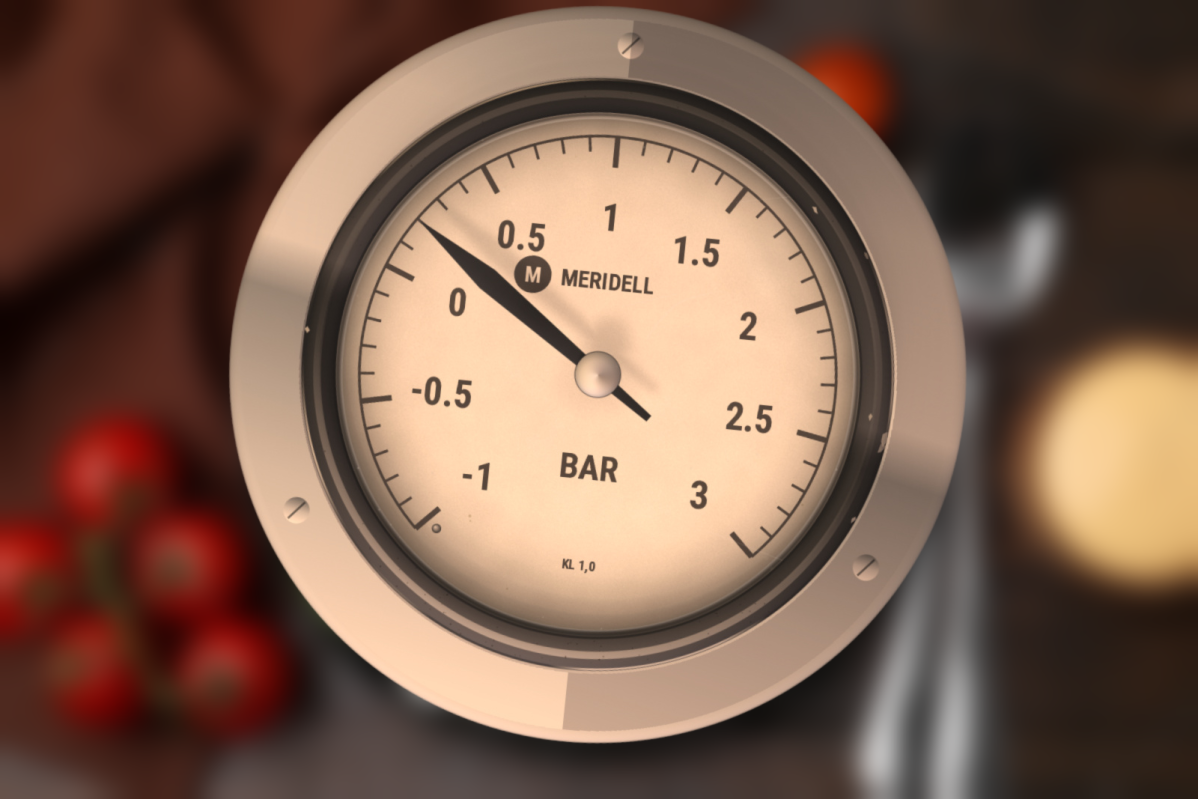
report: 0.2bar
